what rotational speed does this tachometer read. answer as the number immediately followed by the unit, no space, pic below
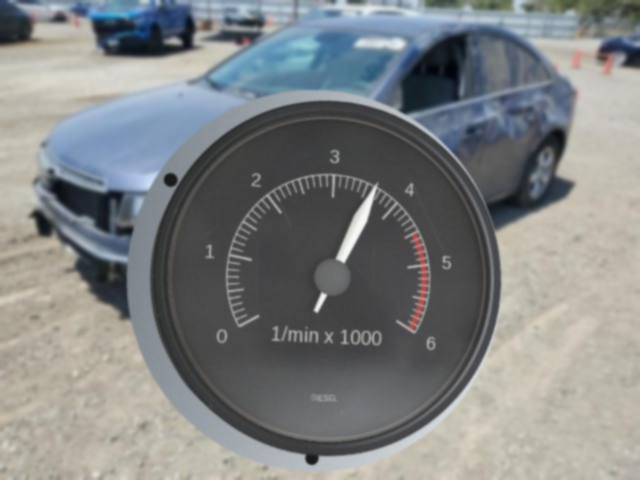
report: 3600rpm
